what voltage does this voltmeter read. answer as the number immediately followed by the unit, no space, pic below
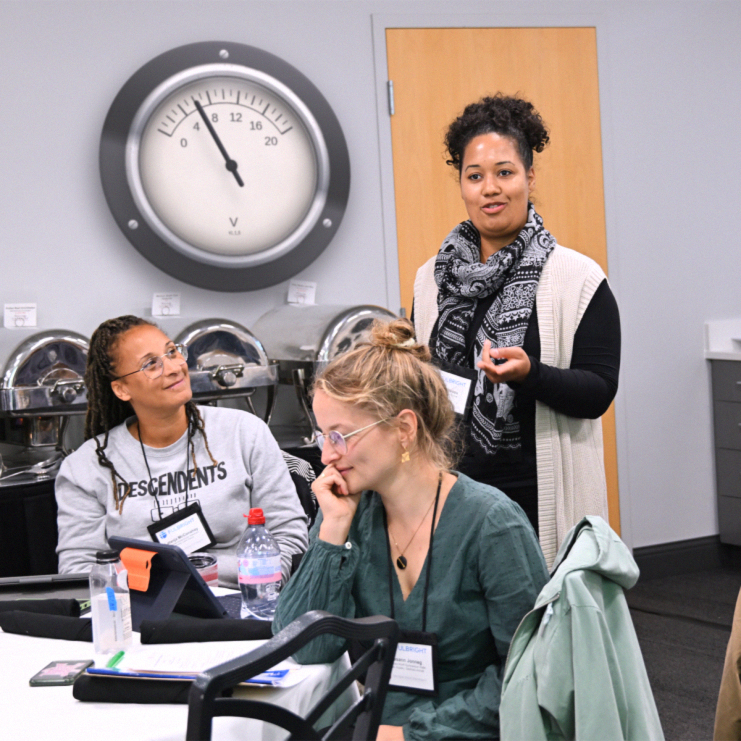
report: 6V
